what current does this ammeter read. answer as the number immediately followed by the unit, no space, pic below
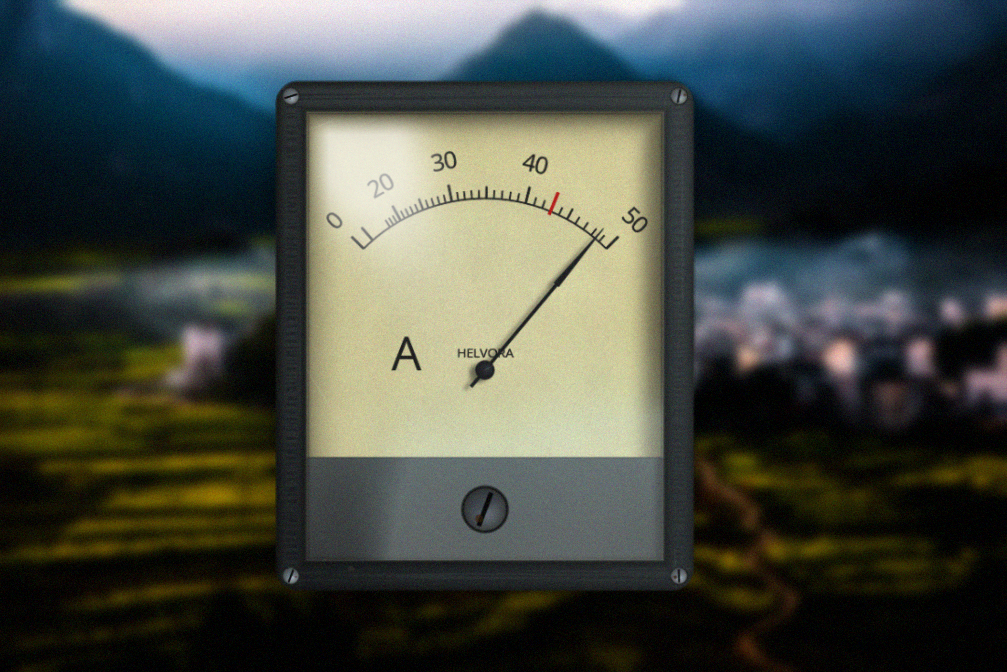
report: 48.5A
